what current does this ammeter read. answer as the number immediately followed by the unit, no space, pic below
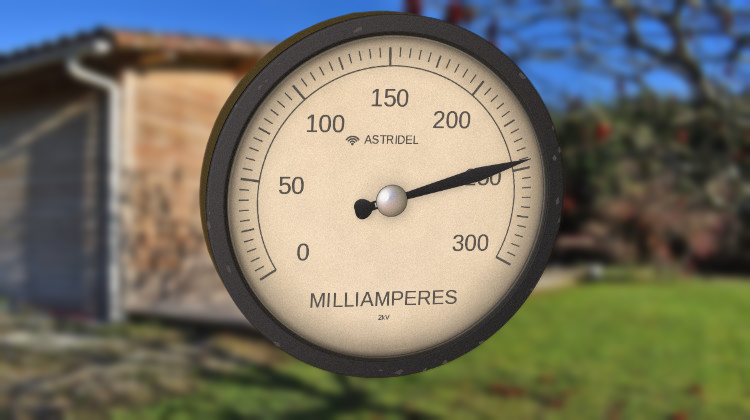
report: 245mA
